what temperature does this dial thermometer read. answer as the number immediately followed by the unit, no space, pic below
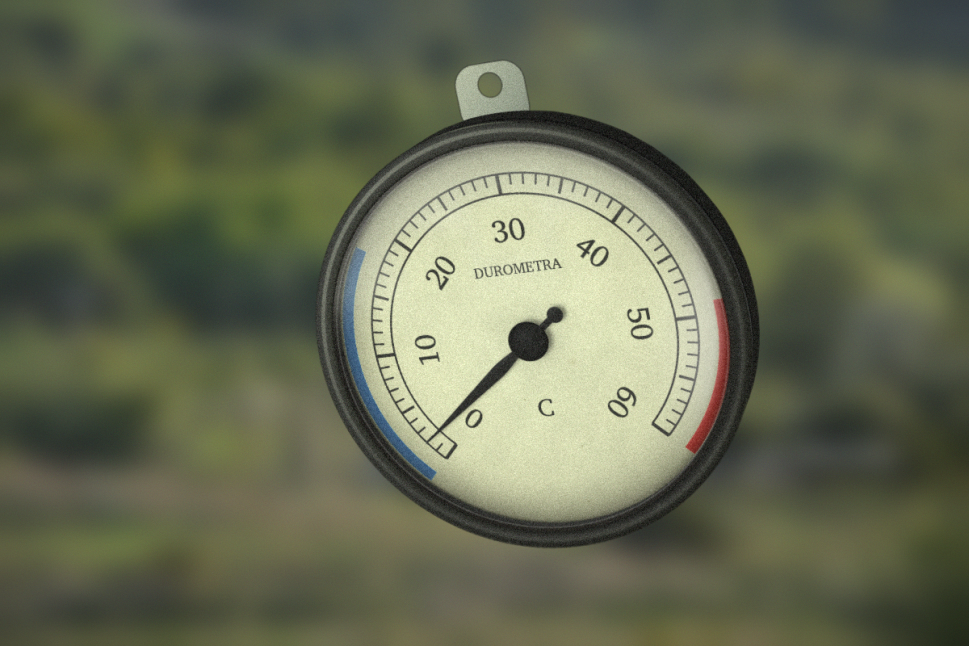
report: 2°C
